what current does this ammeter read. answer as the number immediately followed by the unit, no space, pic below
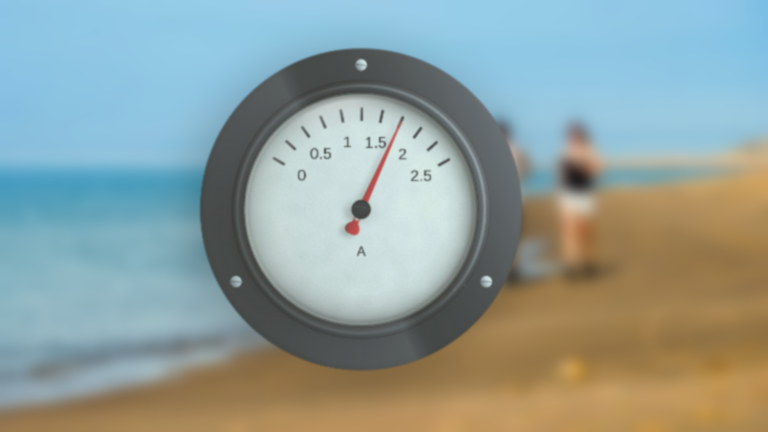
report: 1.75A
